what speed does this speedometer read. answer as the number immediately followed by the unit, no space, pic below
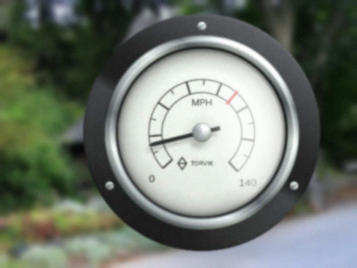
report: 15mph
